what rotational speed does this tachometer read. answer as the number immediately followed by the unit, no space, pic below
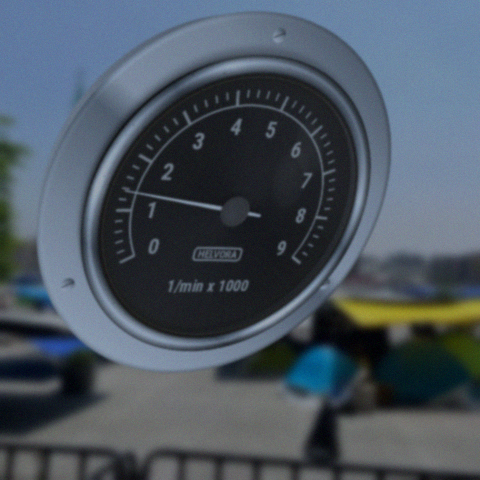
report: 1400rpm
